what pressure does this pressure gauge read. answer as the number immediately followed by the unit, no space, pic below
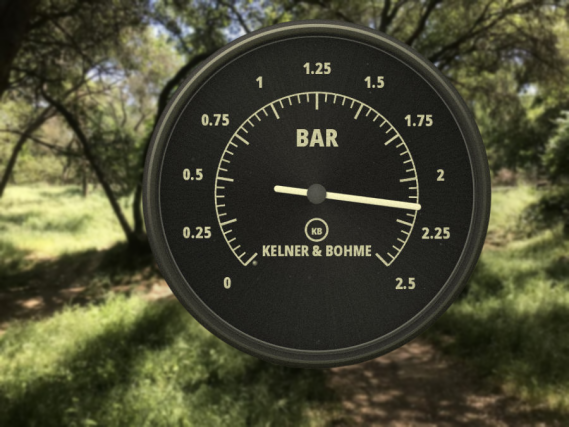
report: 2.15bar
